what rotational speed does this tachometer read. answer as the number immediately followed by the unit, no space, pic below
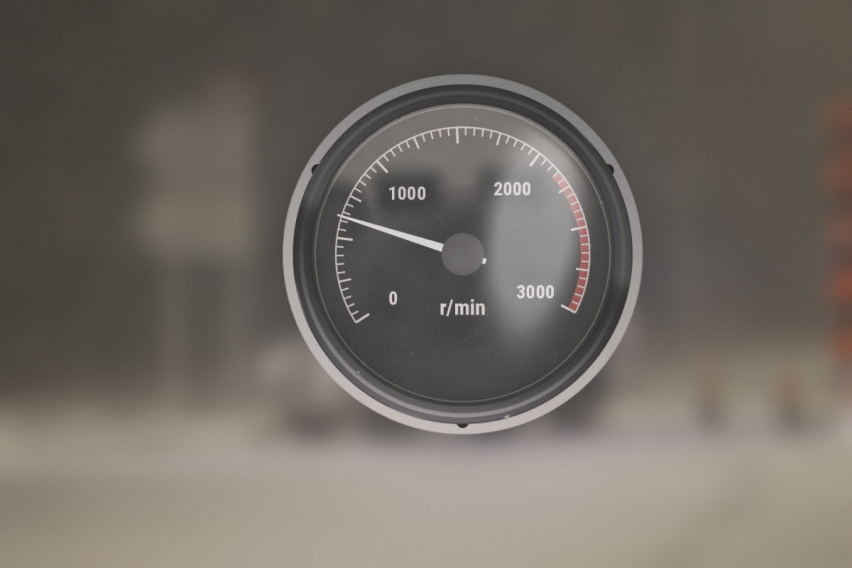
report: 625rpm
